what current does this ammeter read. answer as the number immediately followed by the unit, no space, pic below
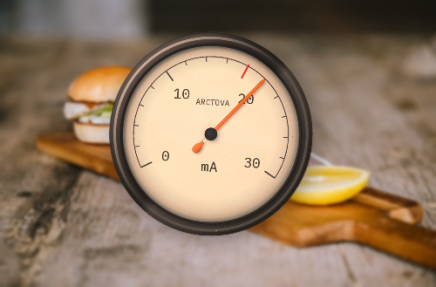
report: 20mA
